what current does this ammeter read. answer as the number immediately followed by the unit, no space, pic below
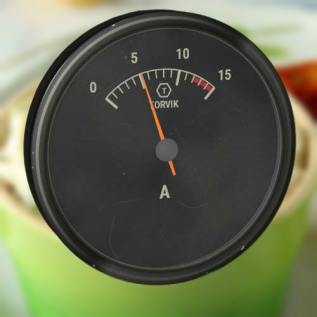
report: 5A
